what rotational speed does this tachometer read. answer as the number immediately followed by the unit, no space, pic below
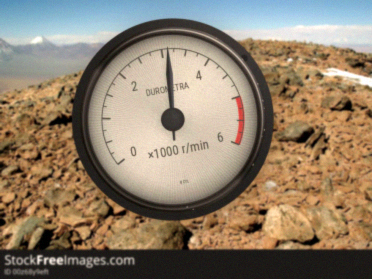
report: 3125rpm
